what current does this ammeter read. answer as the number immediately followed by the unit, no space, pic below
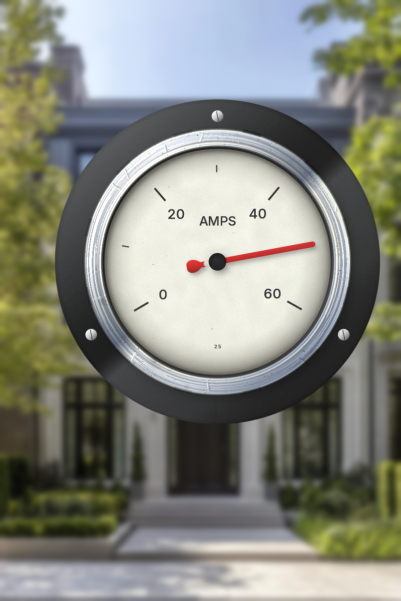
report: 50A
